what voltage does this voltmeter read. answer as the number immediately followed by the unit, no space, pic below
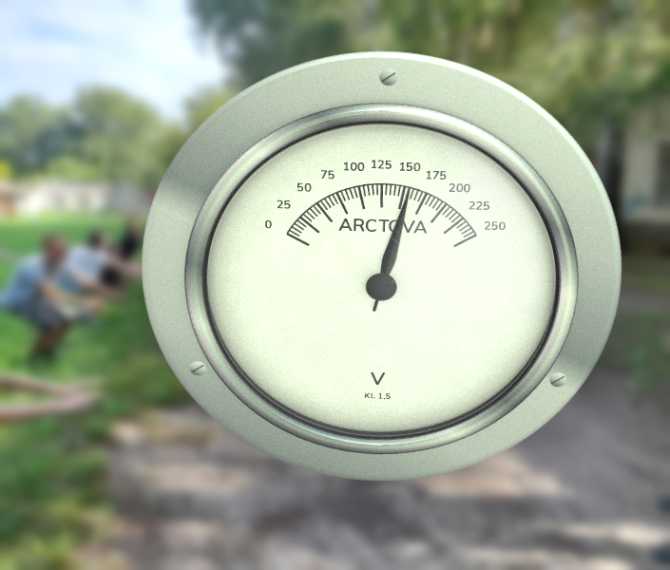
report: 155V
